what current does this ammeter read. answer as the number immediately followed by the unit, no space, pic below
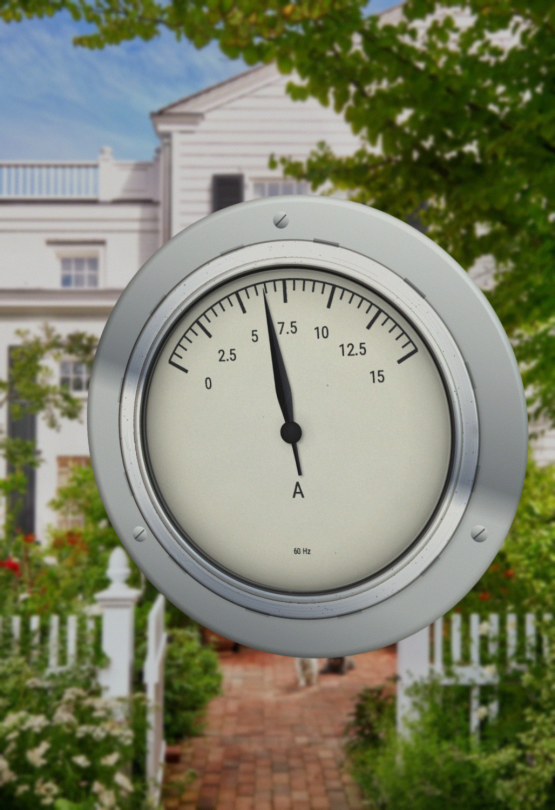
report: 6.5A
